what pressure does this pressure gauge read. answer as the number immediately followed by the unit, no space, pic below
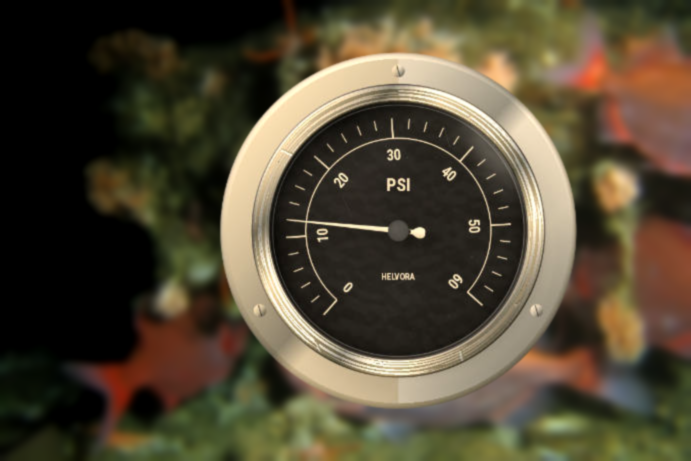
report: 12psi
